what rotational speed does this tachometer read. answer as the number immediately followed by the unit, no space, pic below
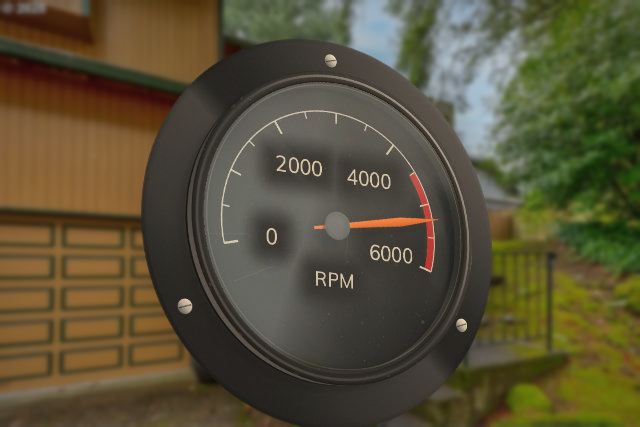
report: 5250rpm
